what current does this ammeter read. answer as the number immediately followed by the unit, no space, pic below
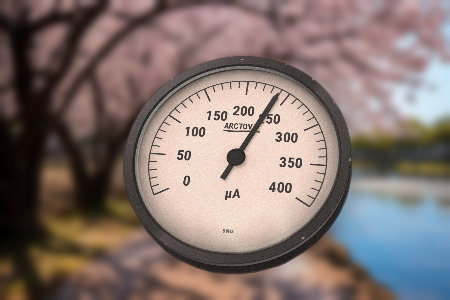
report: 240µA
